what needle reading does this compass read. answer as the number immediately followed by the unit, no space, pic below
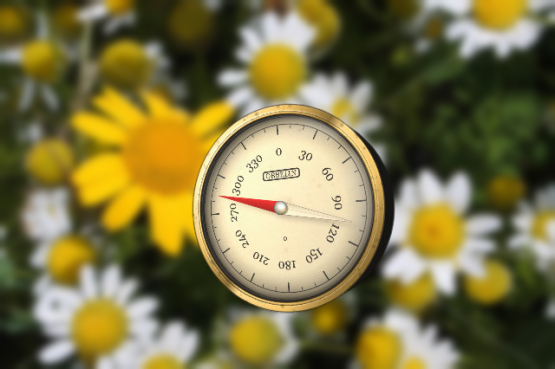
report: 285°
